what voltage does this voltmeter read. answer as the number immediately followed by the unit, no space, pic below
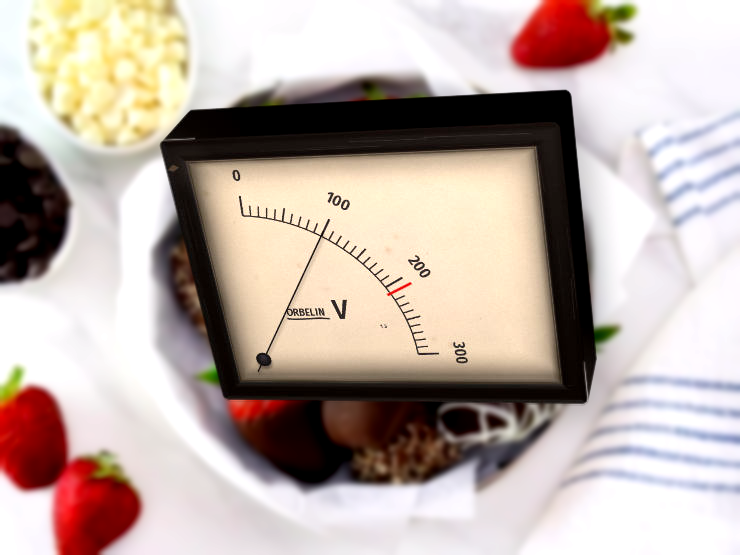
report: 100V
